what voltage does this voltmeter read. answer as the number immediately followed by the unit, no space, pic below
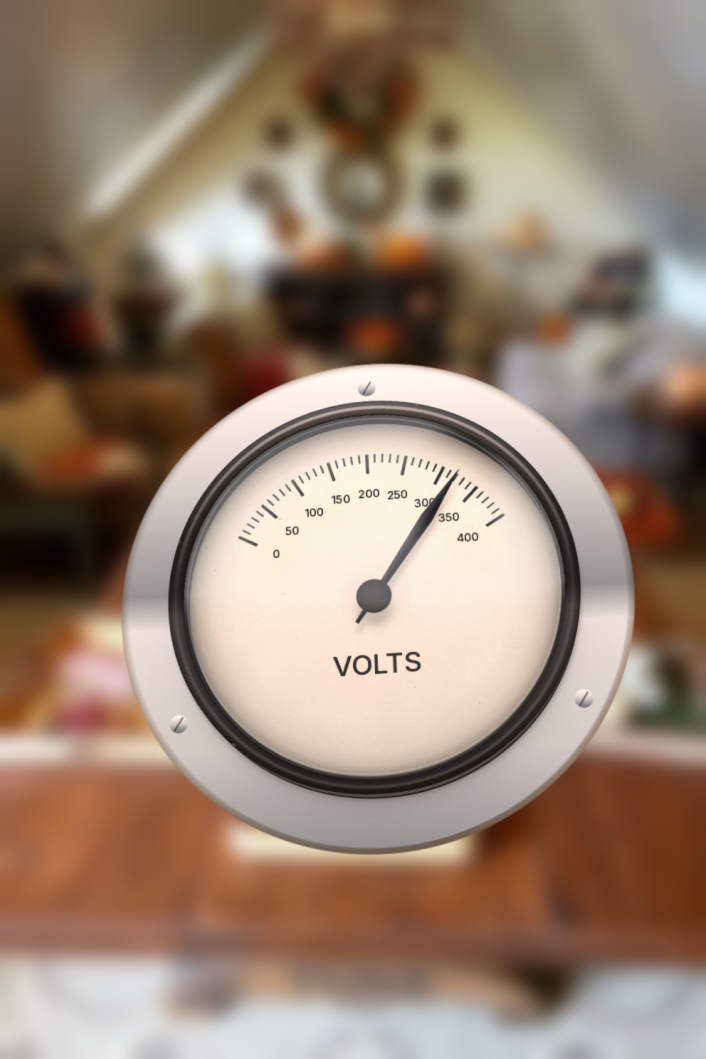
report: 320V
